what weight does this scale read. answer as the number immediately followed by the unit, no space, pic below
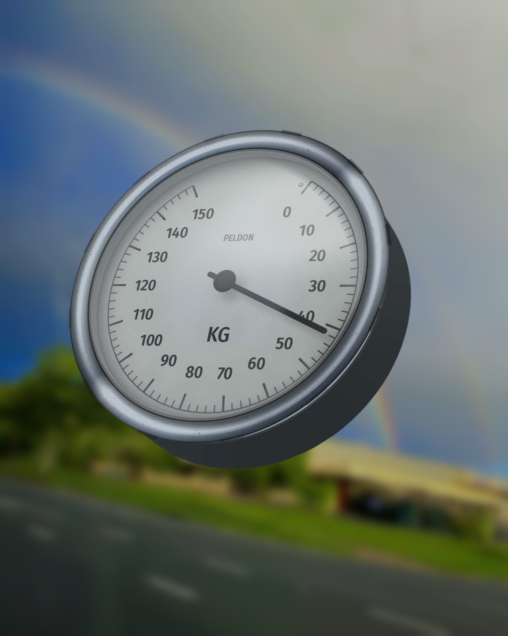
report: 42kg
